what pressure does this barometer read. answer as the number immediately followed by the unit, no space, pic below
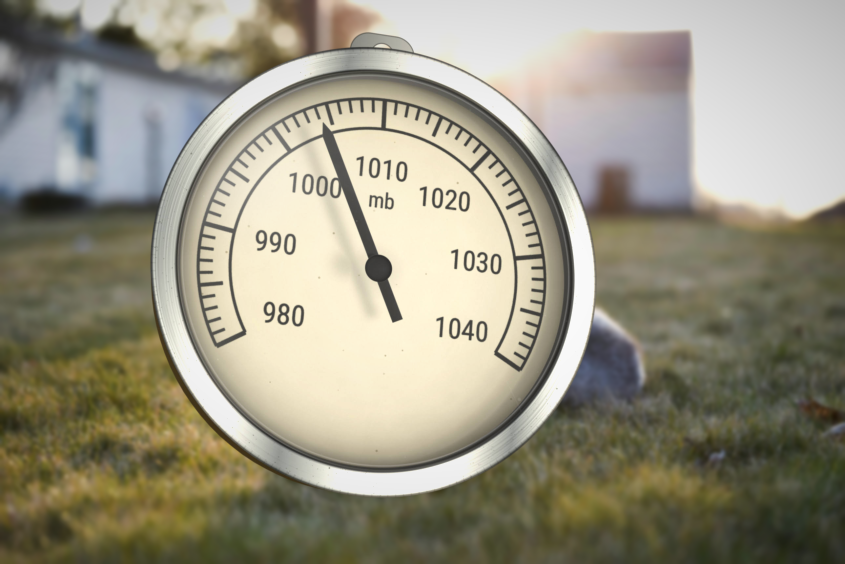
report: 1004mbar
